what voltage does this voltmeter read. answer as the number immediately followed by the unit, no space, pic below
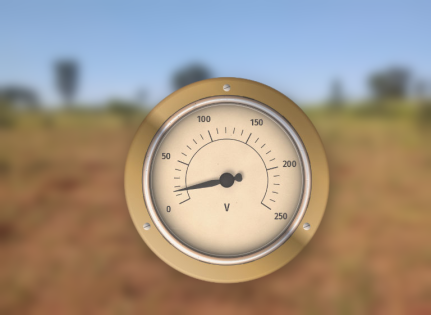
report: 15V
